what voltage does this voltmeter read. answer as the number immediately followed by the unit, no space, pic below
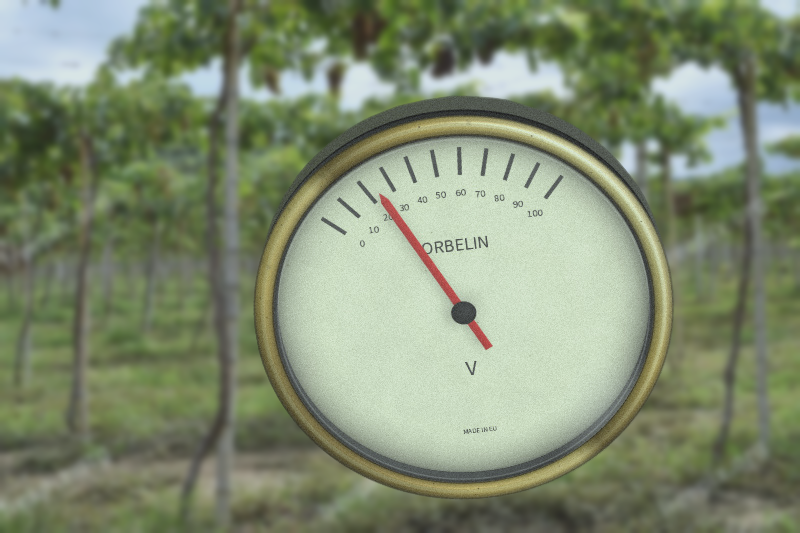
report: 25V
